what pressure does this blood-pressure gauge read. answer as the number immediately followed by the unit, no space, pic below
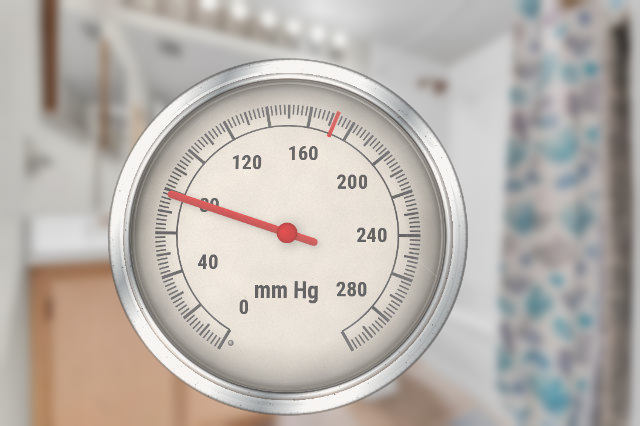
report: 78mmHg
